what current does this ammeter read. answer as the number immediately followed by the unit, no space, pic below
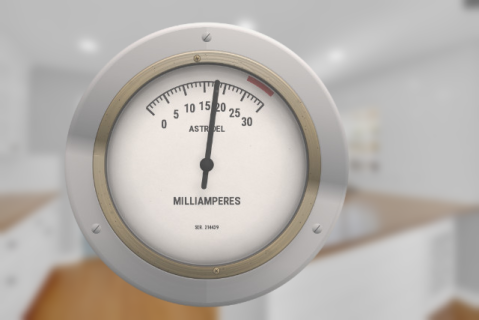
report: 18mA
